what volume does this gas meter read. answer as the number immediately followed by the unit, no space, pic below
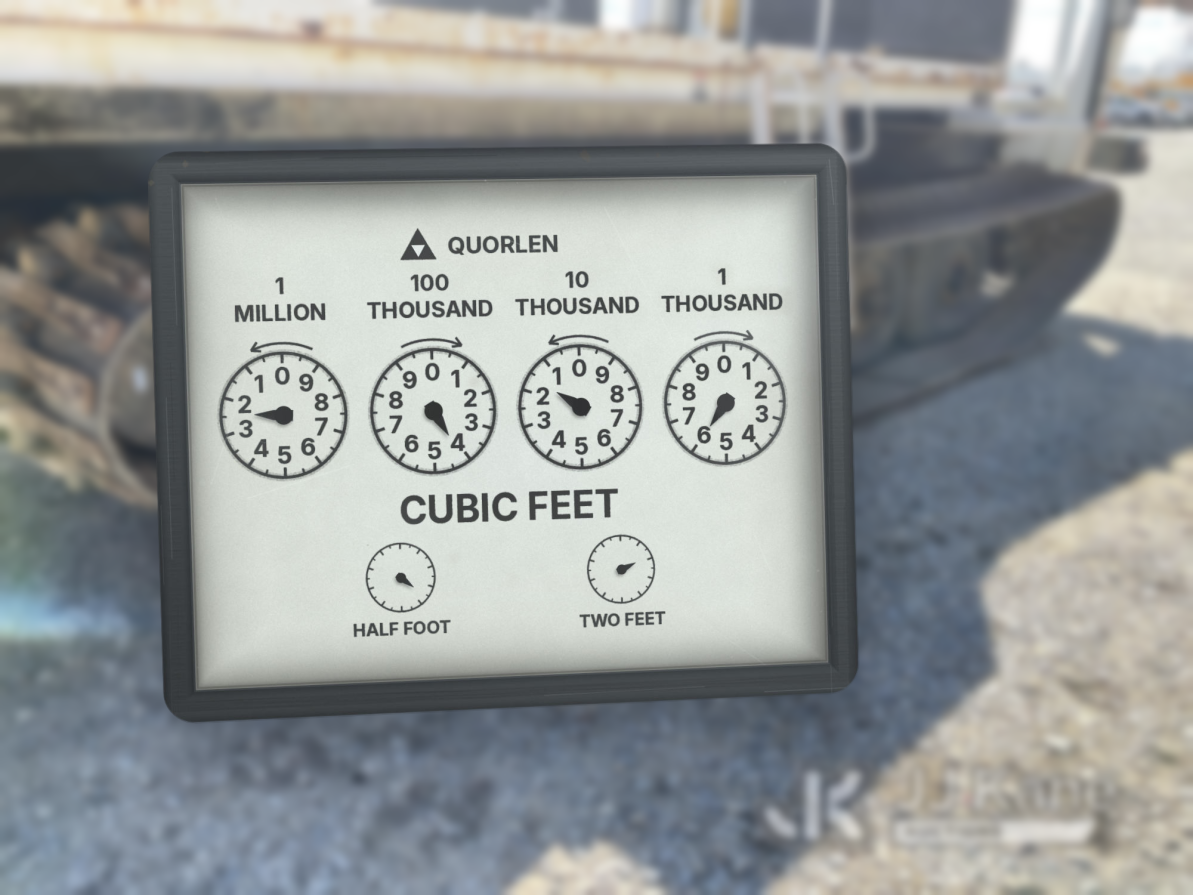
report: 241600ft³
